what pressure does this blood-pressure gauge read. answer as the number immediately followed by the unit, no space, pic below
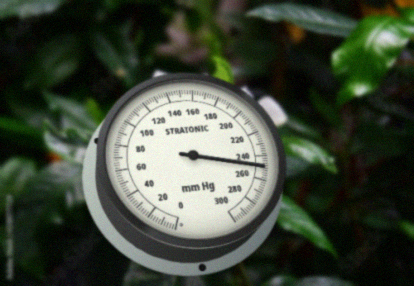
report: 250mmHg
